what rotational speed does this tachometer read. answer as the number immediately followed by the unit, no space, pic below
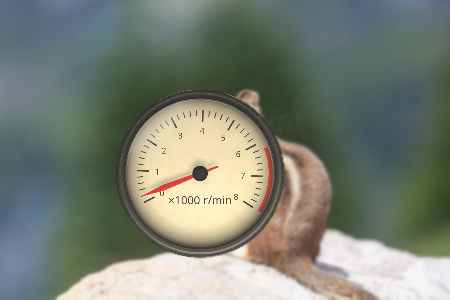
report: 200rpm
